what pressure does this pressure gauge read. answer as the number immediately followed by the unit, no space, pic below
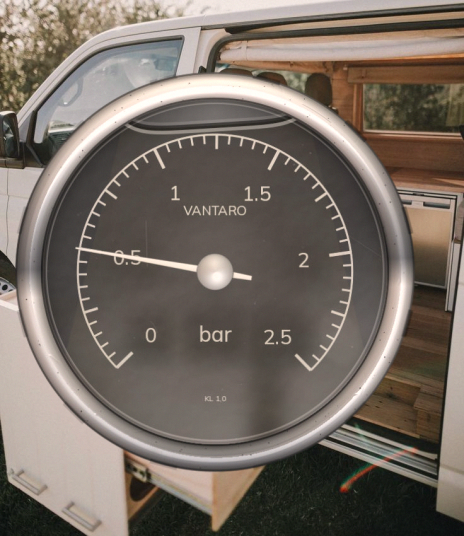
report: 0.5bar
